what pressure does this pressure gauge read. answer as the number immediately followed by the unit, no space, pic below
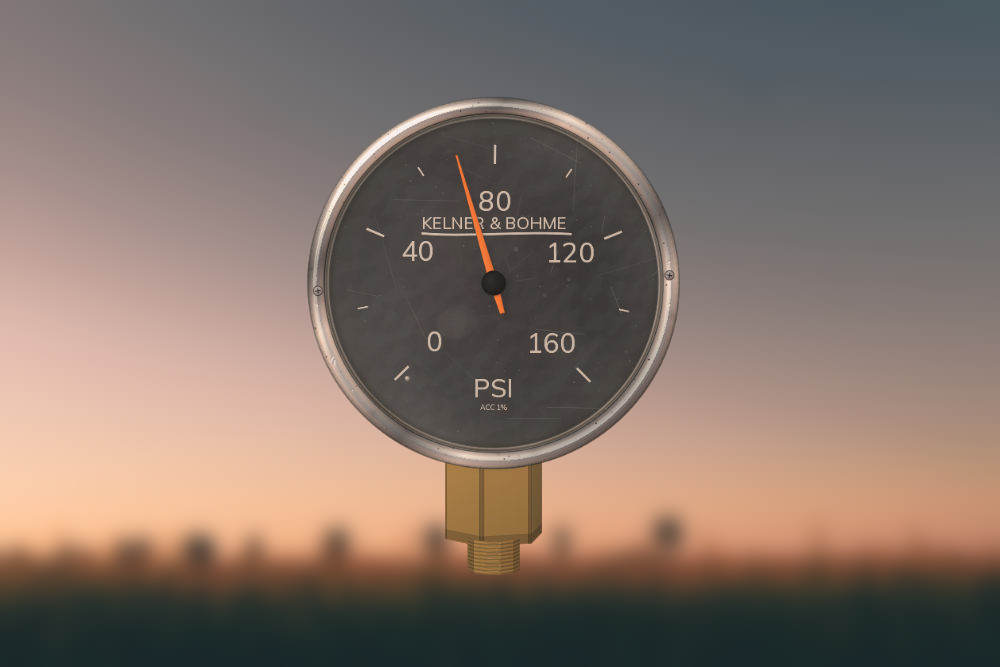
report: 70psi
